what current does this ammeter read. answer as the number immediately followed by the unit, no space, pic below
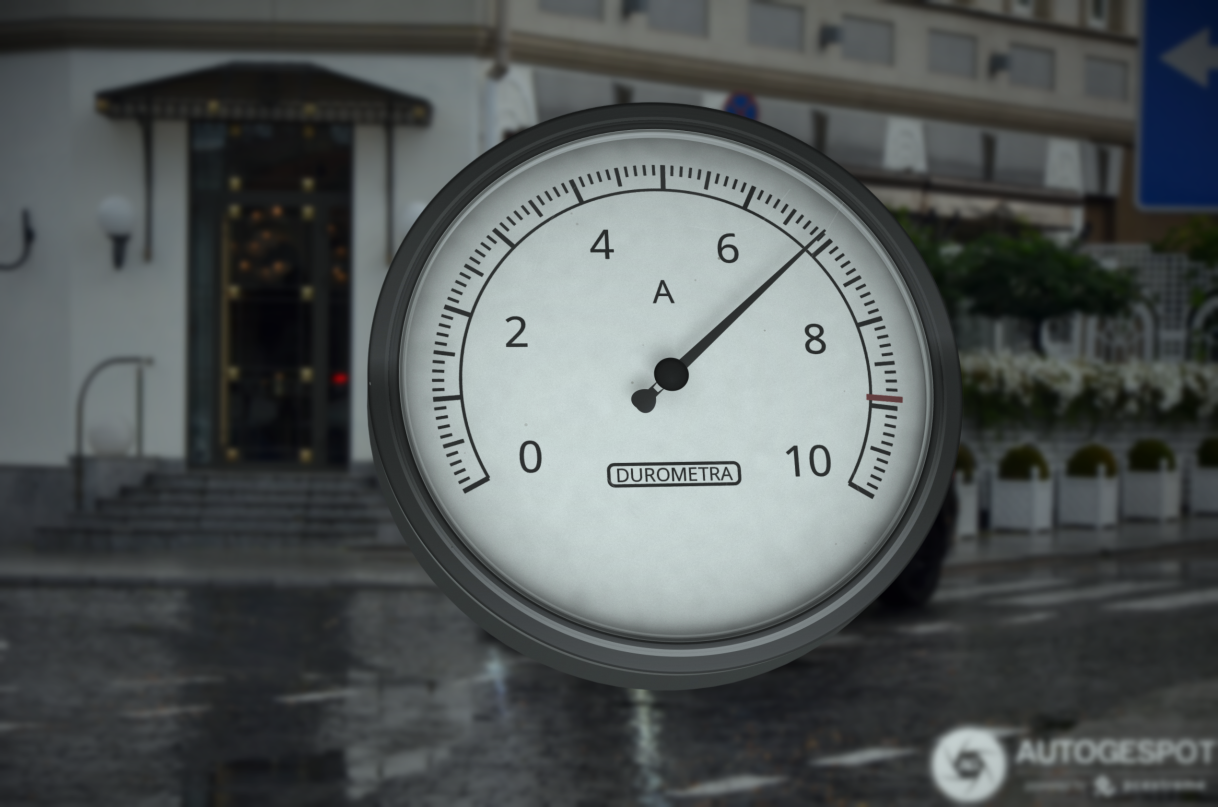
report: 6.9A
